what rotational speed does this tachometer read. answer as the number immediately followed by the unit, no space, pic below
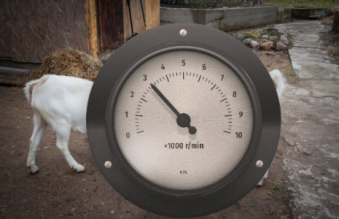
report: 3000rpm
